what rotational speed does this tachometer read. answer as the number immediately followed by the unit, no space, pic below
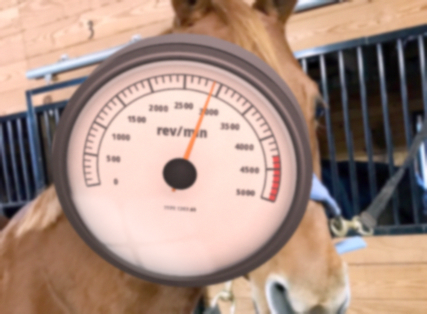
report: 2900rpm
